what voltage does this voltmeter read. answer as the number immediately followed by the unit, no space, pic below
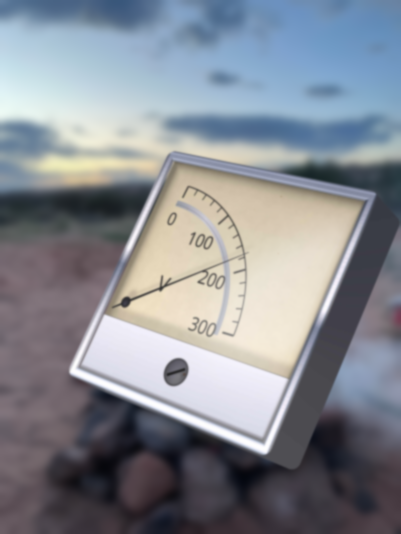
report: 180V
